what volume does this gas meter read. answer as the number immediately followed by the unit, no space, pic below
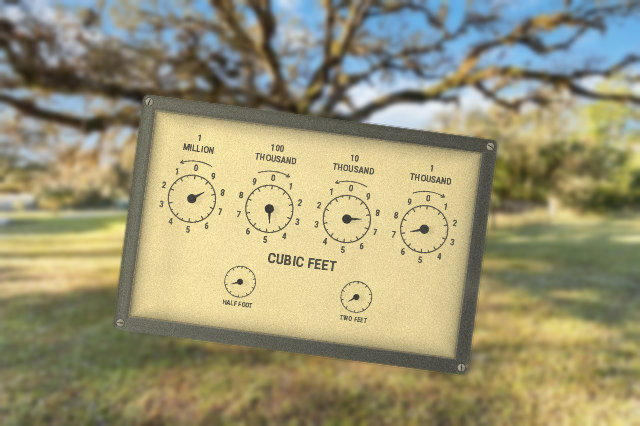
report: 847700ft³
